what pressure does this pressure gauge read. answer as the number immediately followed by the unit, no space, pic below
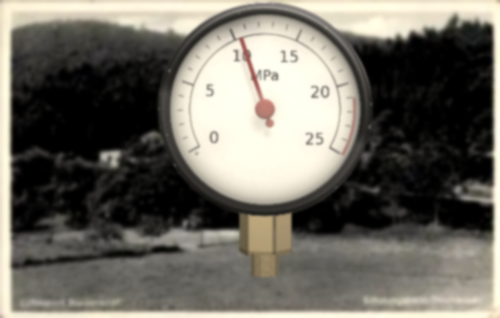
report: 10.5MPa
